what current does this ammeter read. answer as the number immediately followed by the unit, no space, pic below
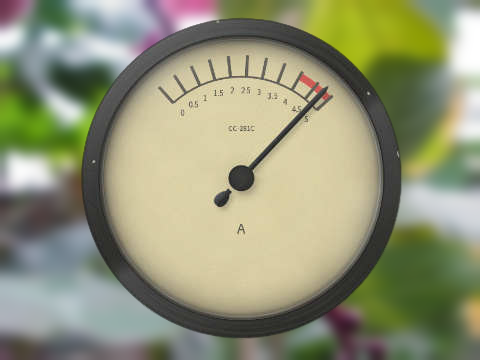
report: 4.75A
